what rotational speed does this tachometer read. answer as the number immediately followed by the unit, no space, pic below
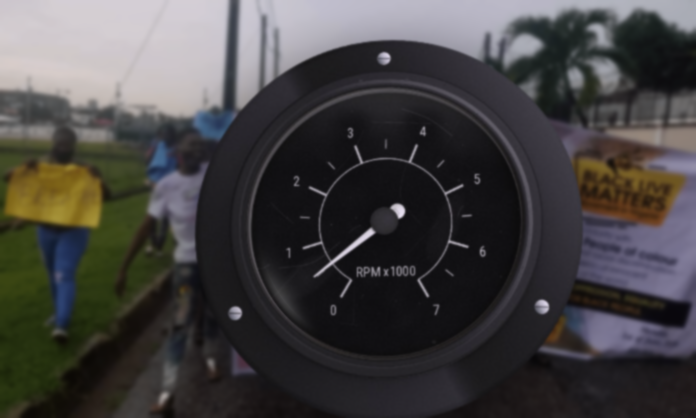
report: 500rpm
